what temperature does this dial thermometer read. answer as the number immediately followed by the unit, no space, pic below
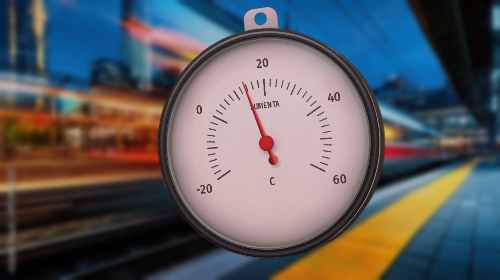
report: 14°C
